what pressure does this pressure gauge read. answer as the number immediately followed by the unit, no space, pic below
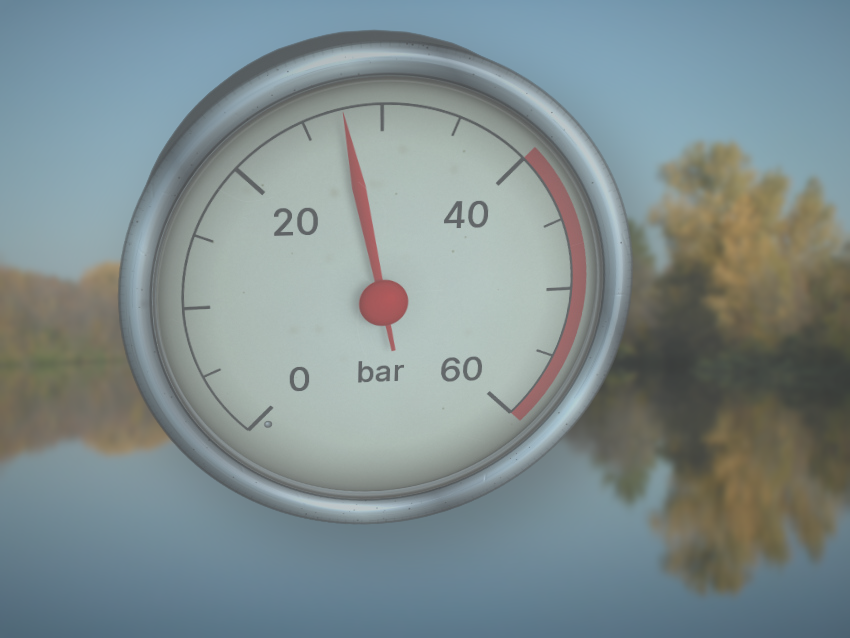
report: 27.5bar
